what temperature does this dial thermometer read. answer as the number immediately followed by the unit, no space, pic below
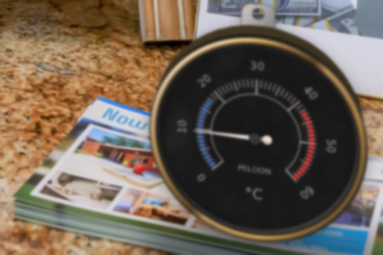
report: 10°C
